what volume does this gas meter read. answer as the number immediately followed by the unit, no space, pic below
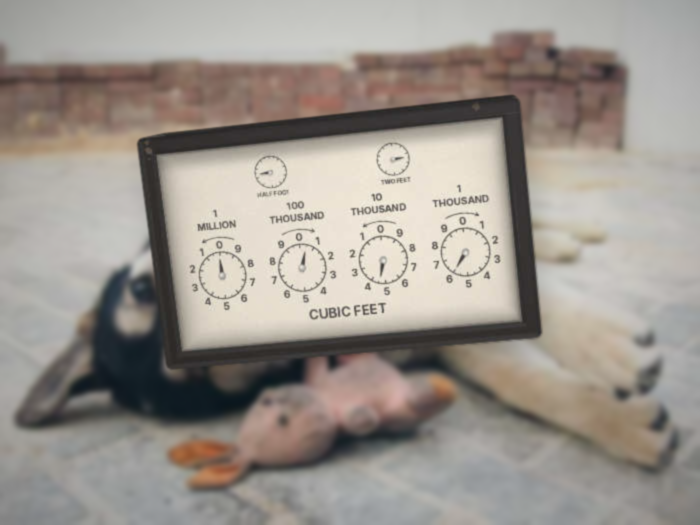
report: 4600ft³
